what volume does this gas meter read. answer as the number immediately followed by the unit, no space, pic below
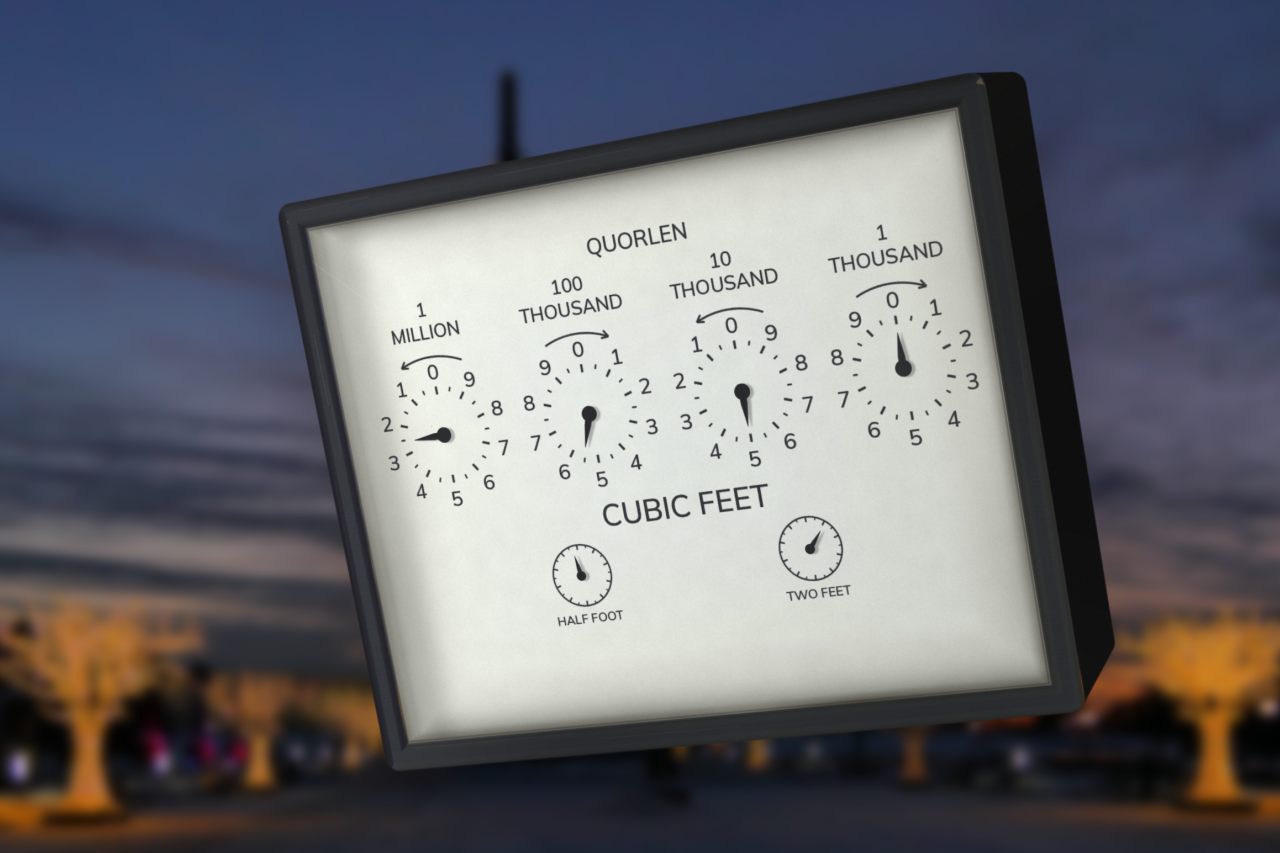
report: 255000ft³
